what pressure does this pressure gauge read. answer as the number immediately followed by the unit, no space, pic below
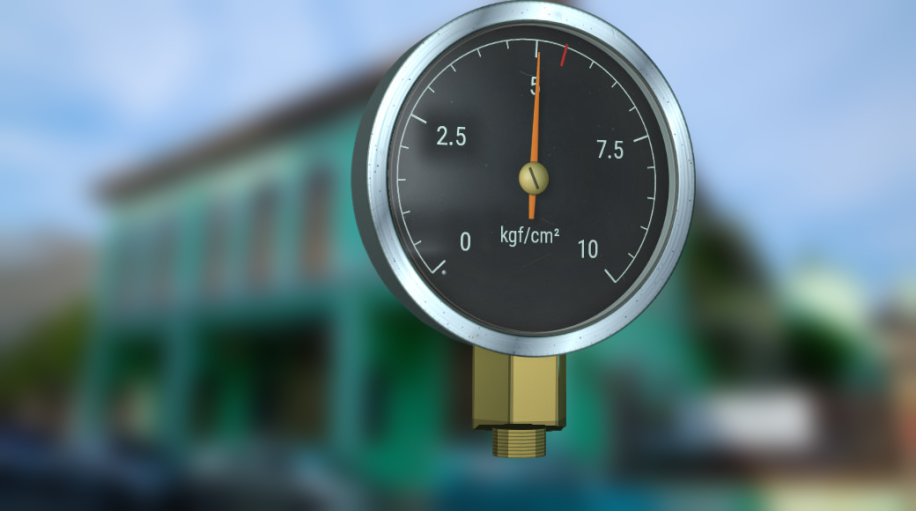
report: 5kg/cm²
